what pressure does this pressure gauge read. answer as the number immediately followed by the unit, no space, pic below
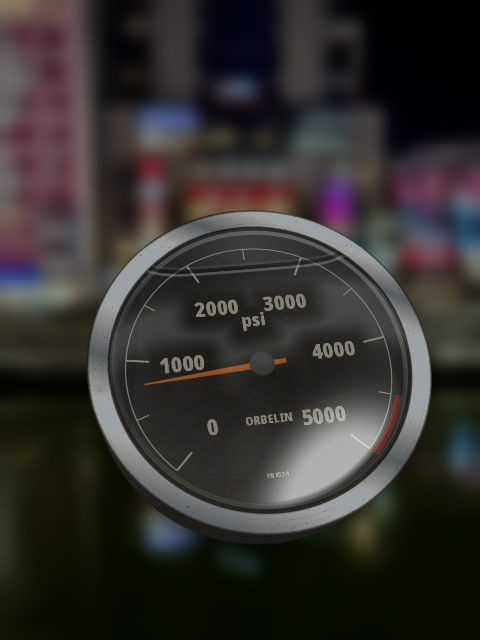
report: 750psi
